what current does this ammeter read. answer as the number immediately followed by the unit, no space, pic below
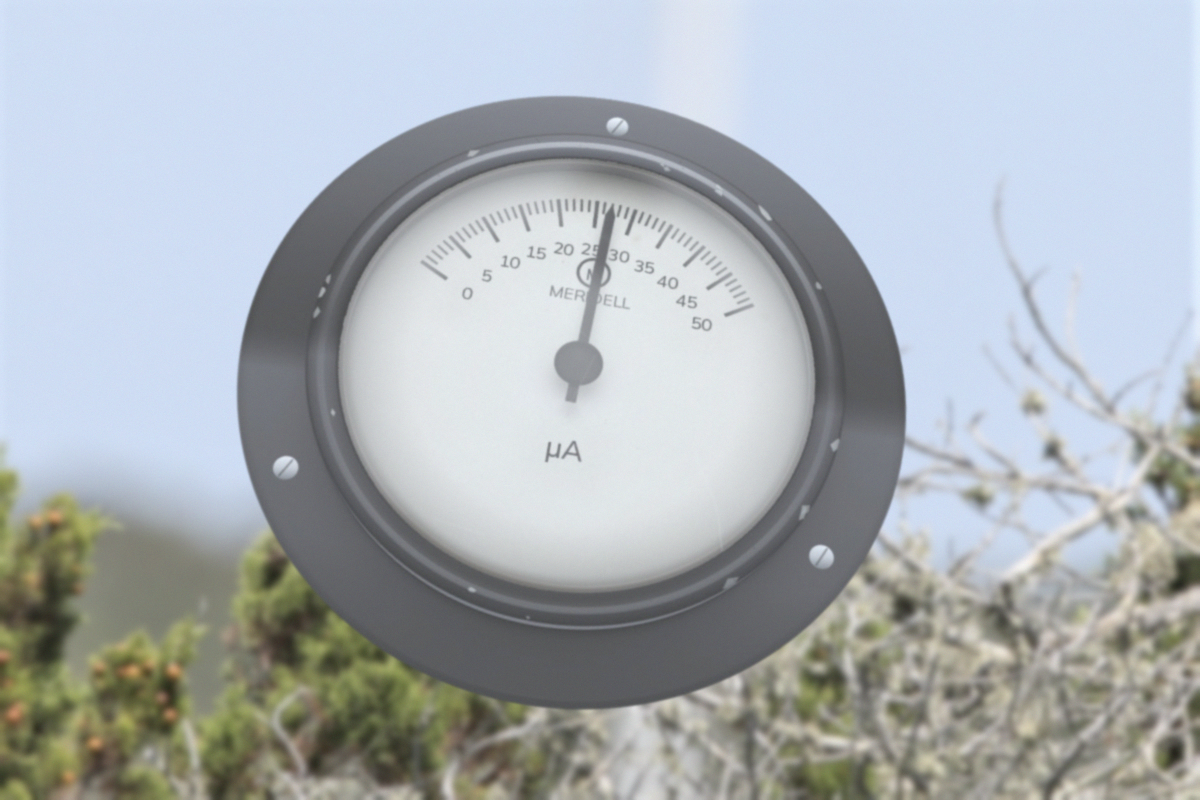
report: 27µA
